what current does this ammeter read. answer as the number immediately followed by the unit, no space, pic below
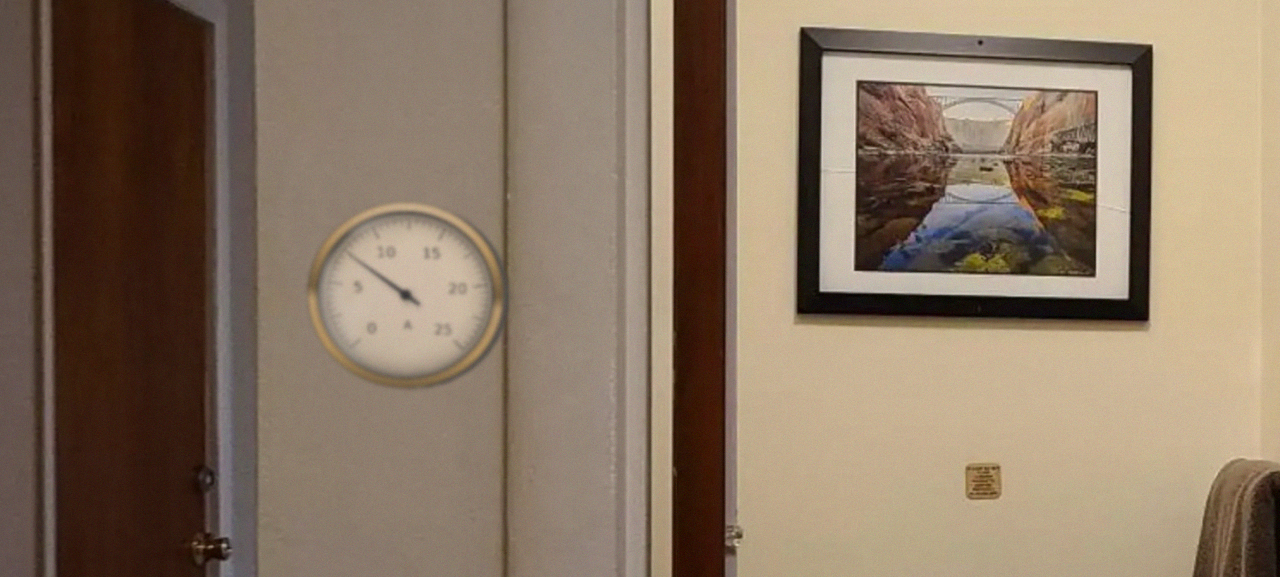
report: 7.5A
